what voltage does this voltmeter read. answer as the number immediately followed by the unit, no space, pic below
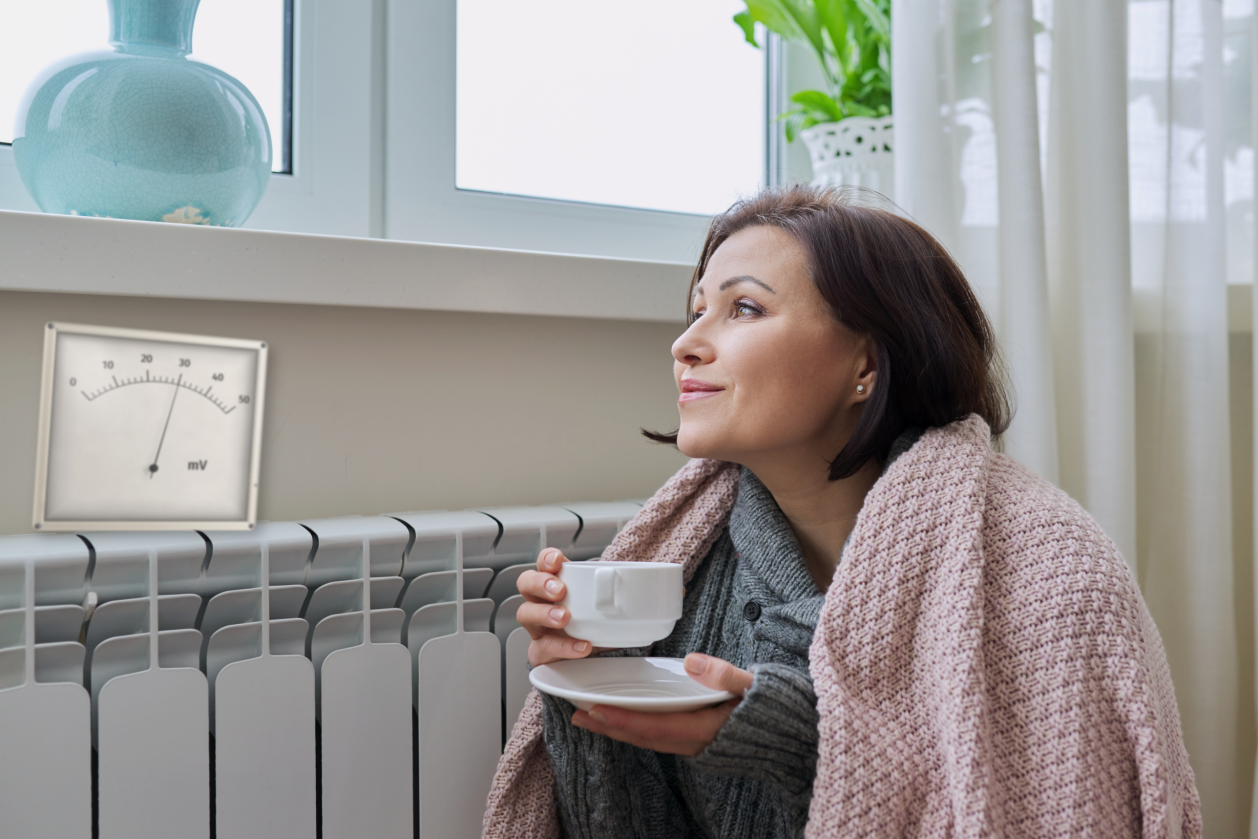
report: 30mV
